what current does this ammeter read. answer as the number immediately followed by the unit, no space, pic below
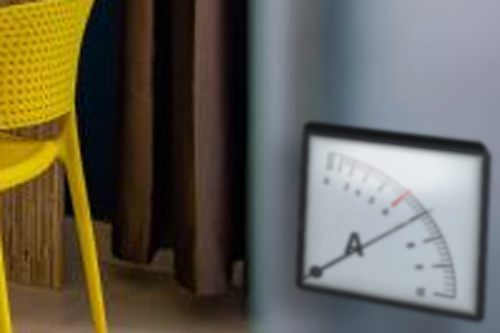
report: 7A
